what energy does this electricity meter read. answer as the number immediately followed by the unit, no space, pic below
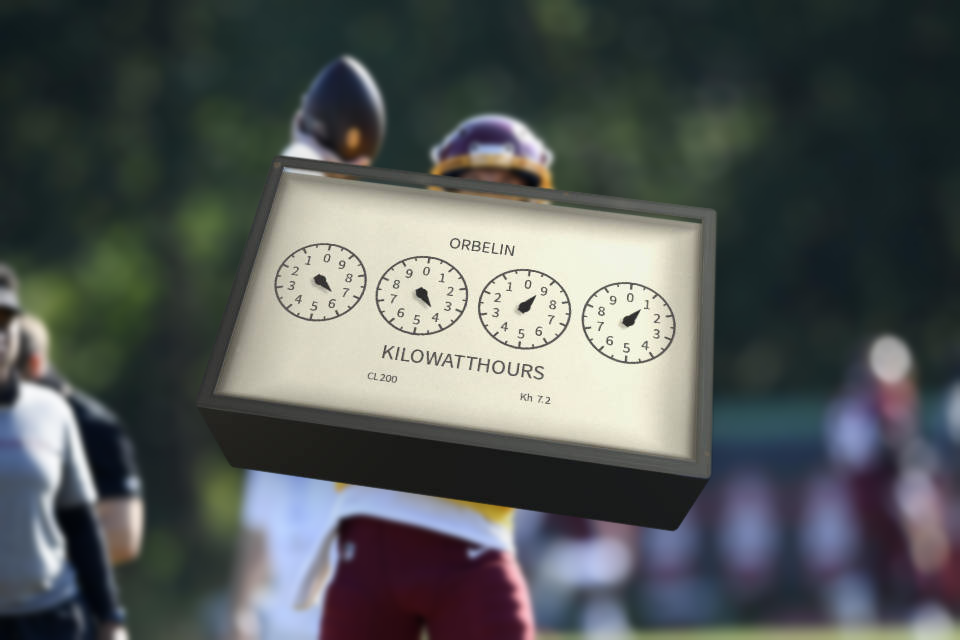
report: 6391kWh
